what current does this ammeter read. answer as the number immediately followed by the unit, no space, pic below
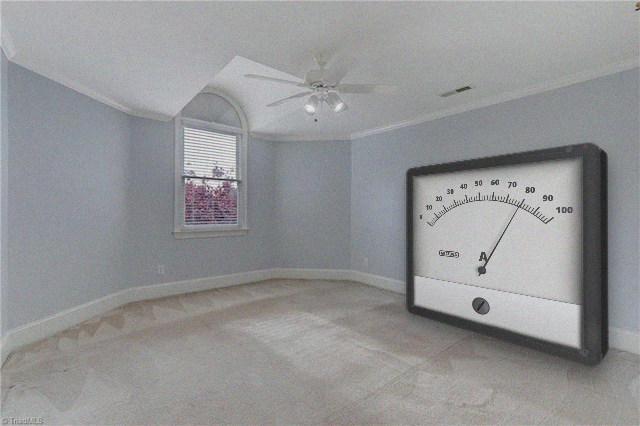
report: 80A
